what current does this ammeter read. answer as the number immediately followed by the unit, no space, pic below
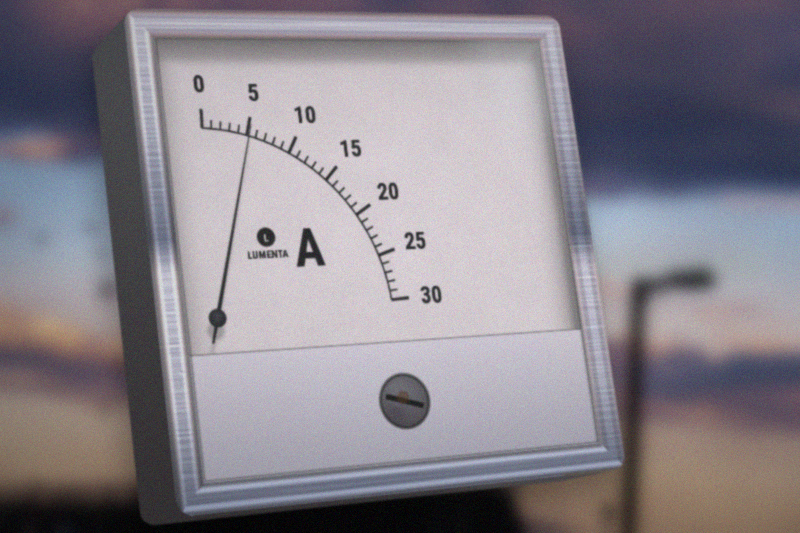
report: 5A
